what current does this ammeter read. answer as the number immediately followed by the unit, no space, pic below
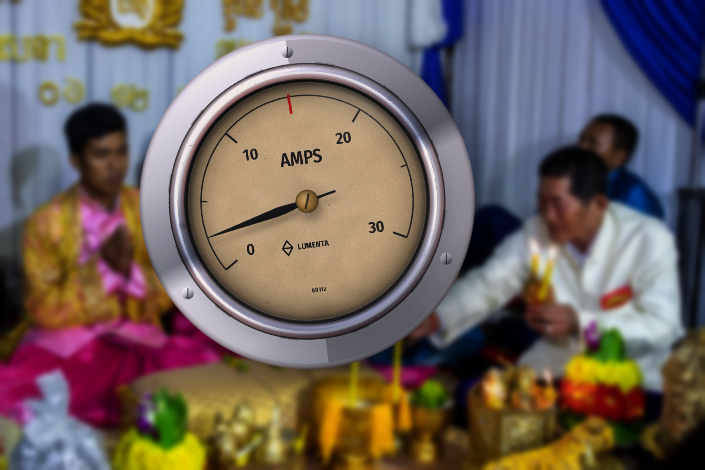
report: 2.5A
